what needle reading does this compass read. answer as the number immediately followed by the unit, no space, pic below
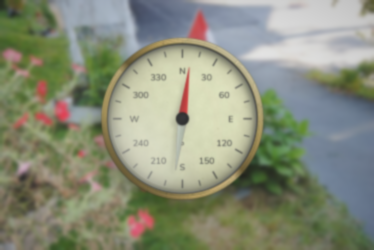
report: 7.5°
